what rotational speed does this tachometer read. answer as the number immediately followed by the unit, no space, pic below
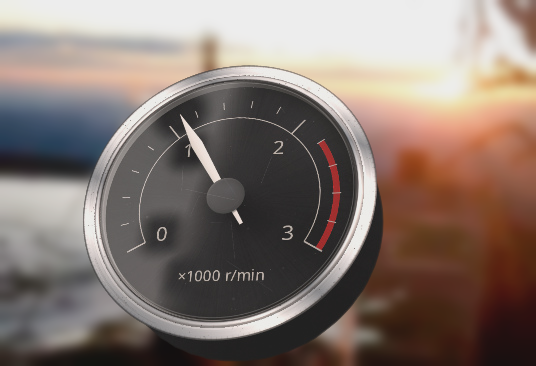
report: 1100rpm
